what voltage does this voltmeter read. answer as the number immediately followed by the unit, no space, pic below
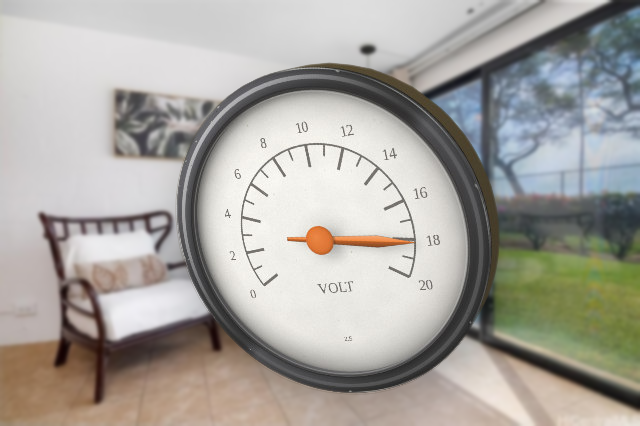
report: 18V
